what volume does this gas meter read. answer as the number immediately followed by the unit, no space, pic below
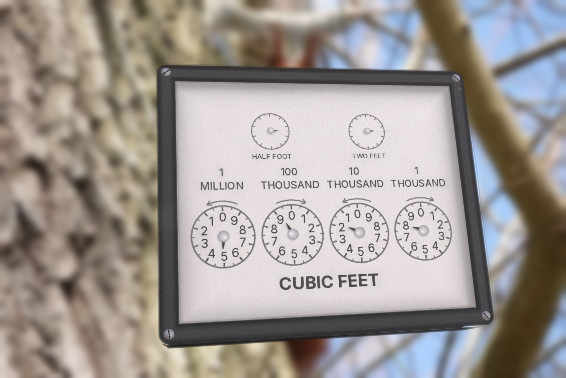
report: 491800ft³
